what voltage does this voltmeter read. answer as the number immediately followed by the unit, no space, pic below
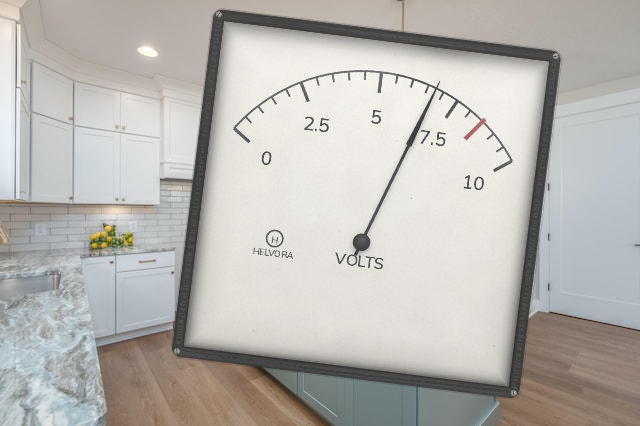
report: 6.75V
